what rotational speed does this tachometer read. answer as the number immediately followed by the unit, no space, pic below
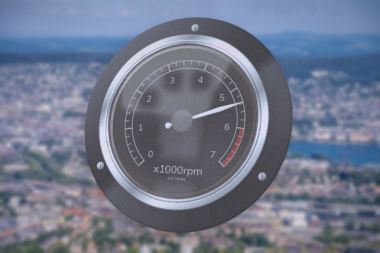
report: 5400rpm
